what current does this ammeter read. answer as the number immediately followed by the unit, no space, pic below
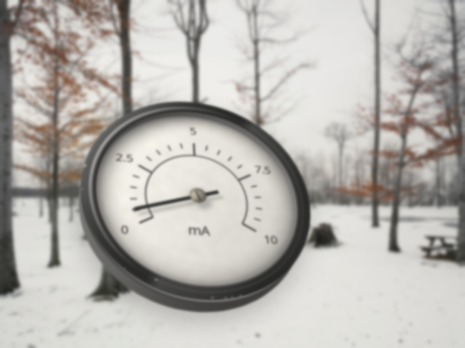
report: 0.5mA
